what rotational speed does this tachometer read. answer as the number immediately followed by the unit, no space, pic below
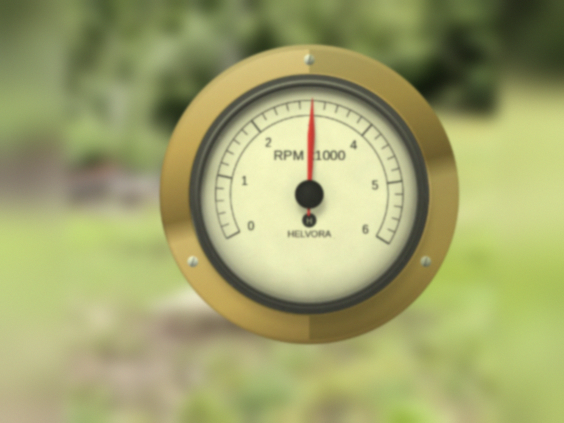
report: 3000rpm
